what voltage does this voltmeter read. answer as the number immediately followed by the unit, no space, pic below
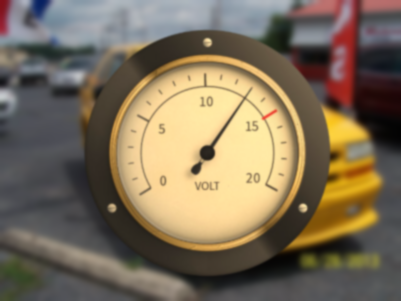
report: 13V
